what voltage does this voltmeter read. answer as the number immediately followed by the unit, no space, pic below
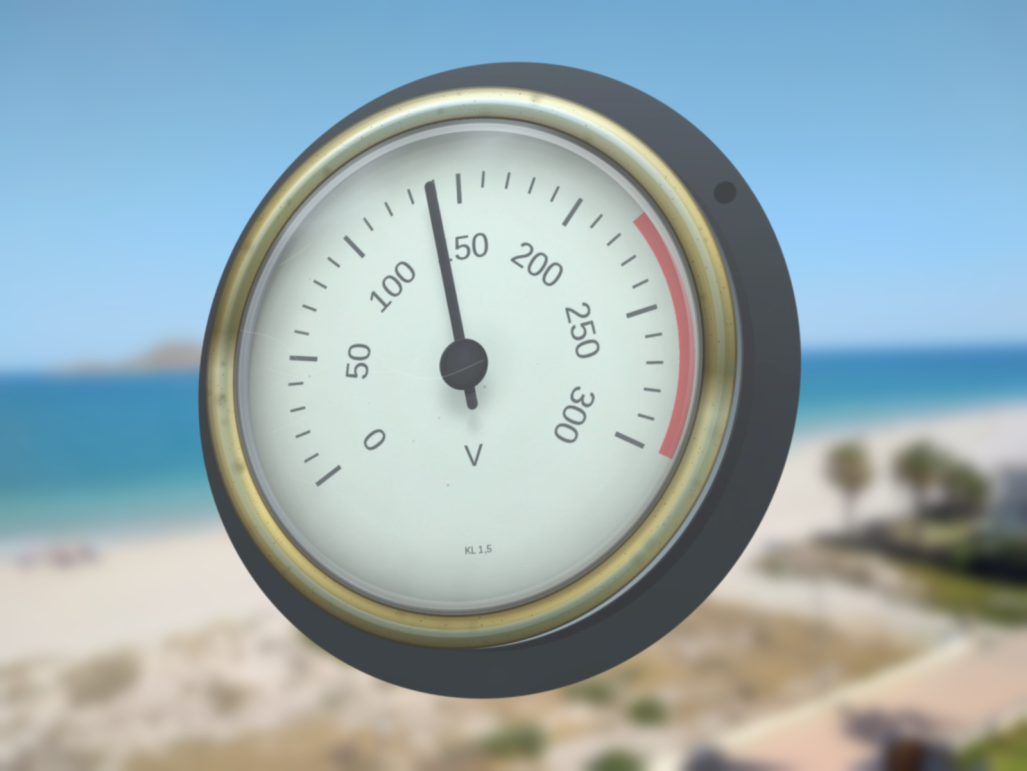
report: 140V
